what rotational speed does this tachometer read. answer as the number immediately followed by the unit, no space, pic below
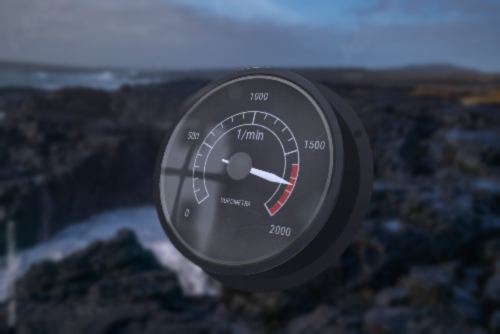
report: 1750rpm
